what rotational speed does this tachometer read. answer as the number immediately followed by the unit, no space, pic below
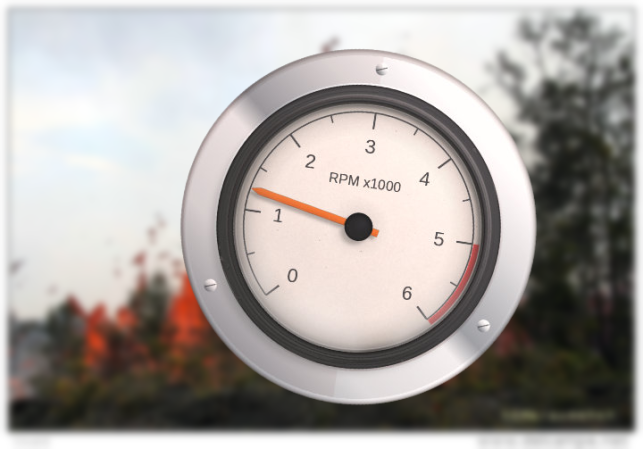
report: 1250rpm
